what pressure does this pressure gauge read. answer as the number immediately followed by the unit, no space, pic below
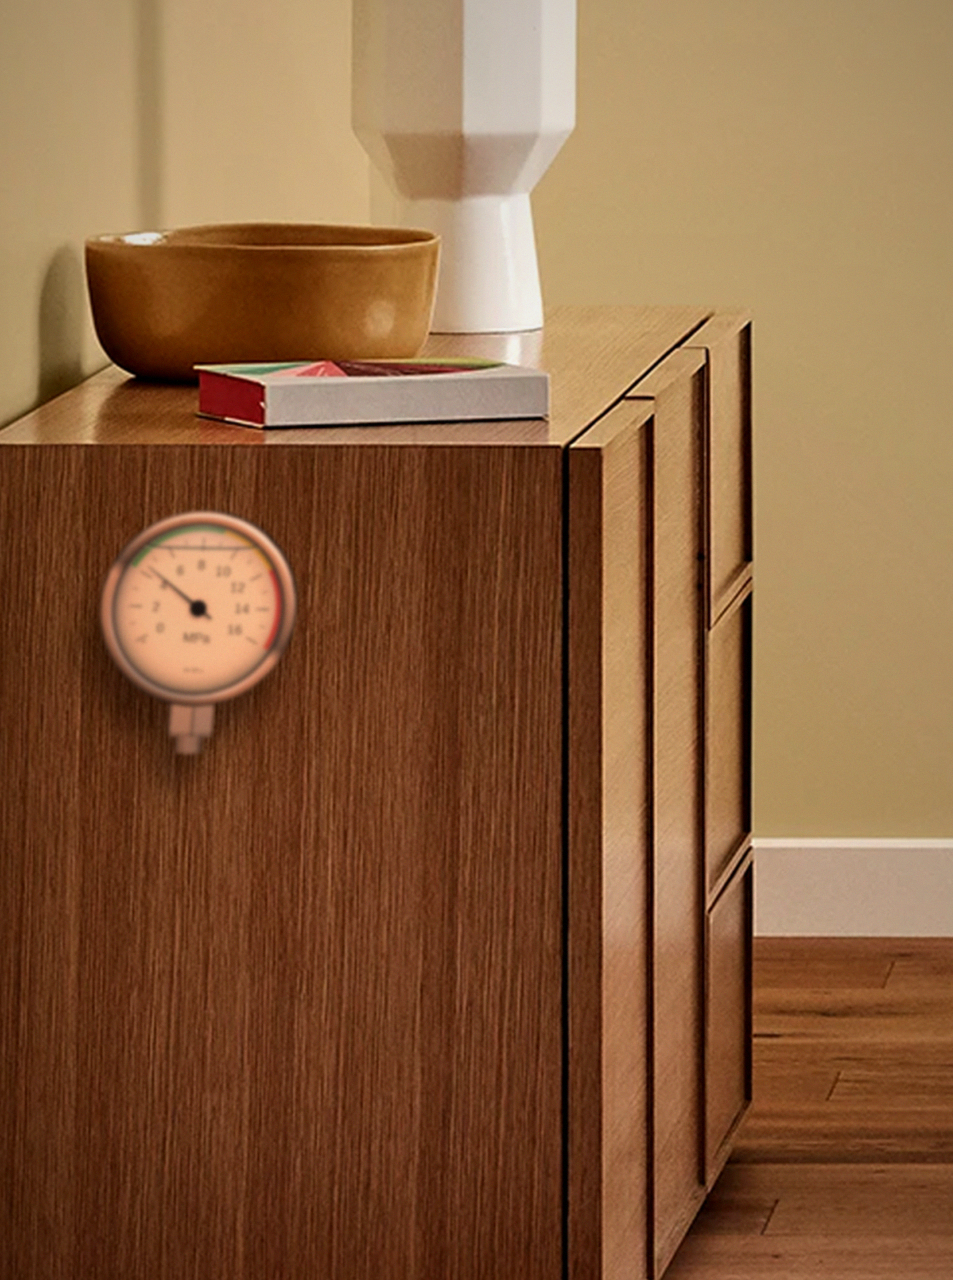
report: 4.5MPa
